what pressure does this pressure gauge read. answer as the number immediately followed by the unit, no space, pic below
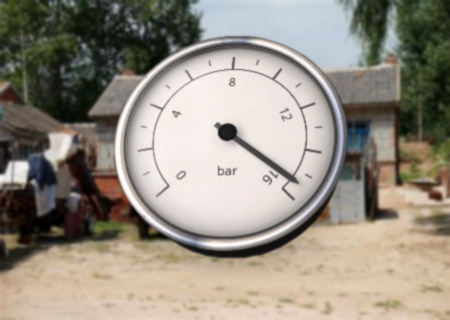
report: 15.5bar
